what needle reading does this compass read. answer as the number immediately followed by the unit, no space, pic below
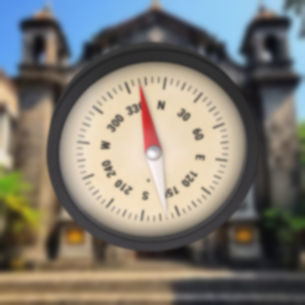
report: 340°
